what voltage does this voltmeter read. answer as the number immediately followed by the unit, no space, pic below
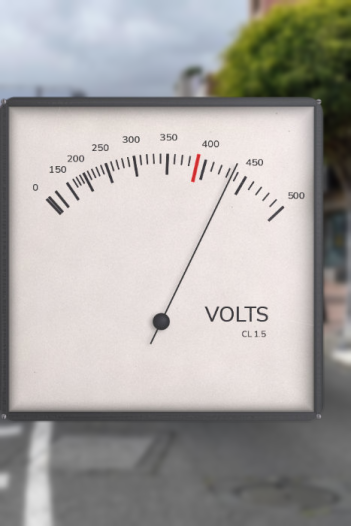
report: 435V
